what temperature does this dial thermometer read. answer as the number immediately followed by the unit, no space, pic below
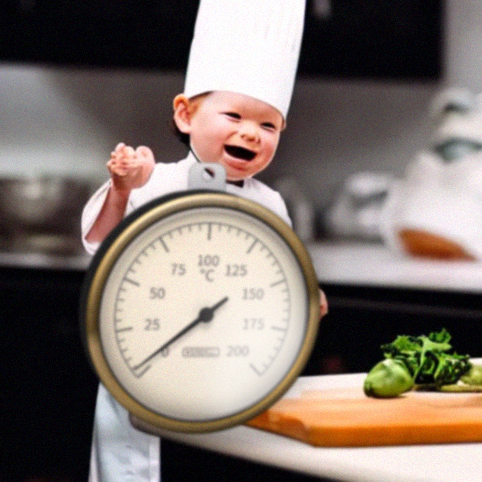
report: 5°C
